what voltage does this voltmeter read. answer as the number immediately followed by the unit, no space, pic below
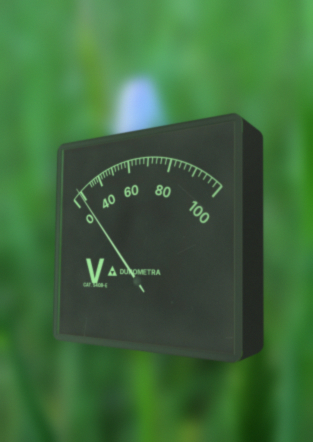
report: 20V
